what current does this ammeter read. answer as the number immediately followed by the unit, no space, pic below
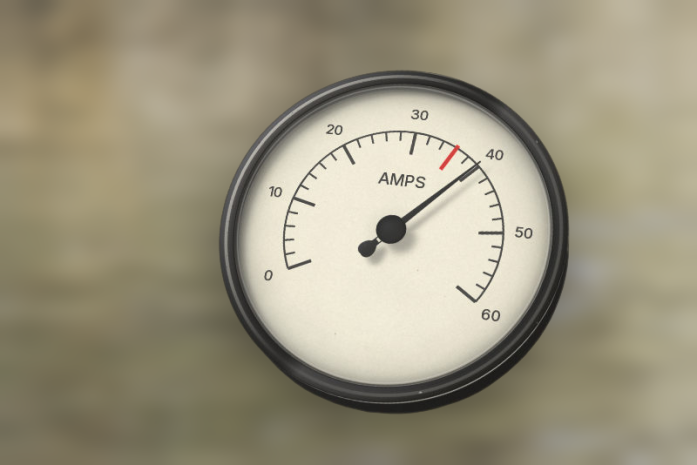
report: 40A
